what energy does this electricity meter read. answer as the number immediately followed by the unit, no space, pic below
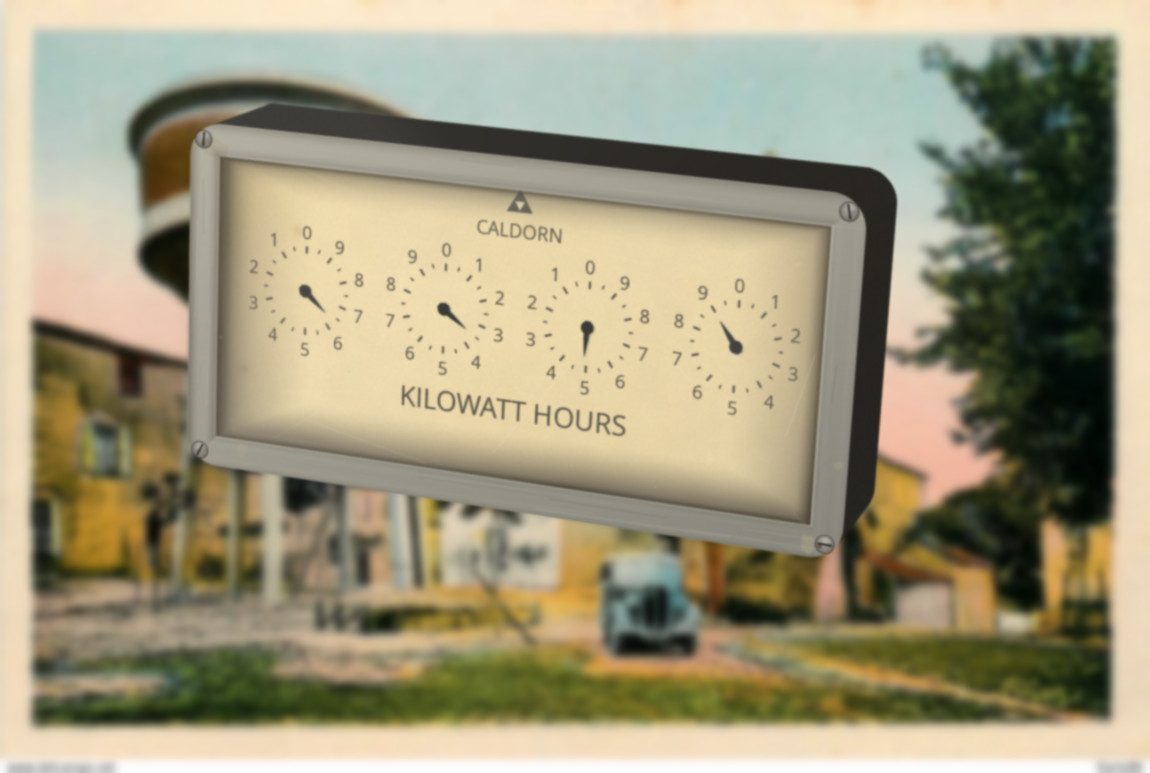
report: 6349kWh
